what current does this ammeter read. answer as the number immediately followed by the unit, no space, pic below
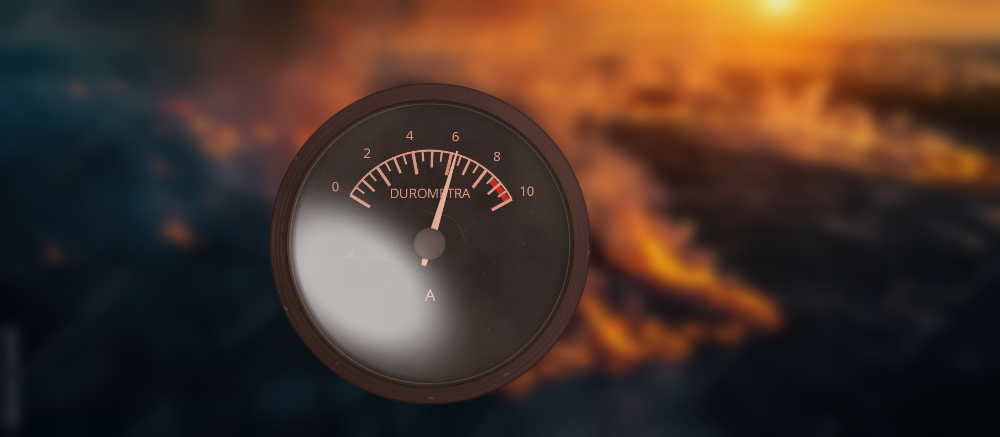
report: 6.25A
